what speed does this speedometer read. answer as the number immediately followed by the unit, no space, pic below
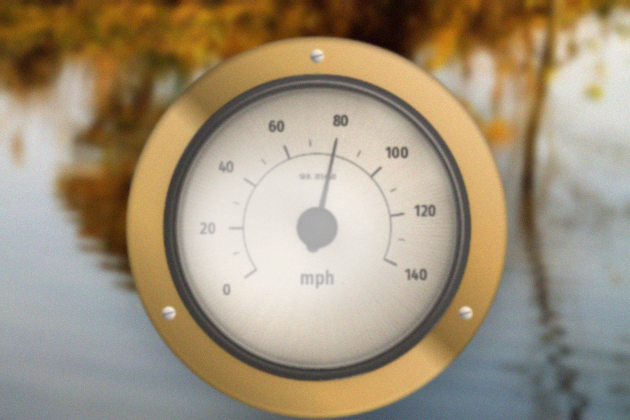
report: 80mph
